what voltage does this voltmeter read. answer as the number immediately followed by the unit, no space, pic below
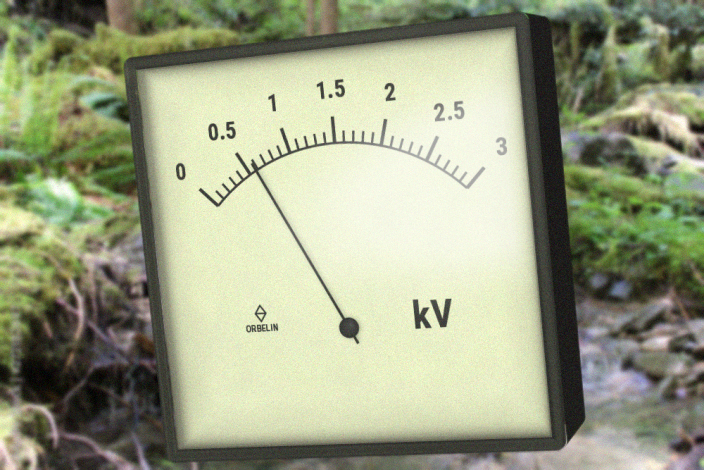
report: 0.6kV
